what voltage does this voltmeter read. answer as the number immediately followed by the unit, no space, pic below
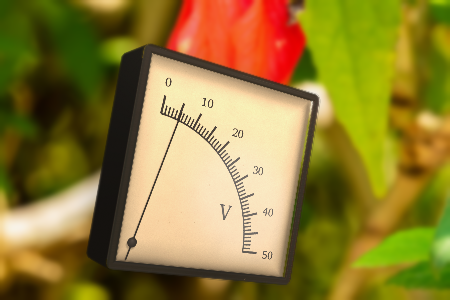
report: 5V
